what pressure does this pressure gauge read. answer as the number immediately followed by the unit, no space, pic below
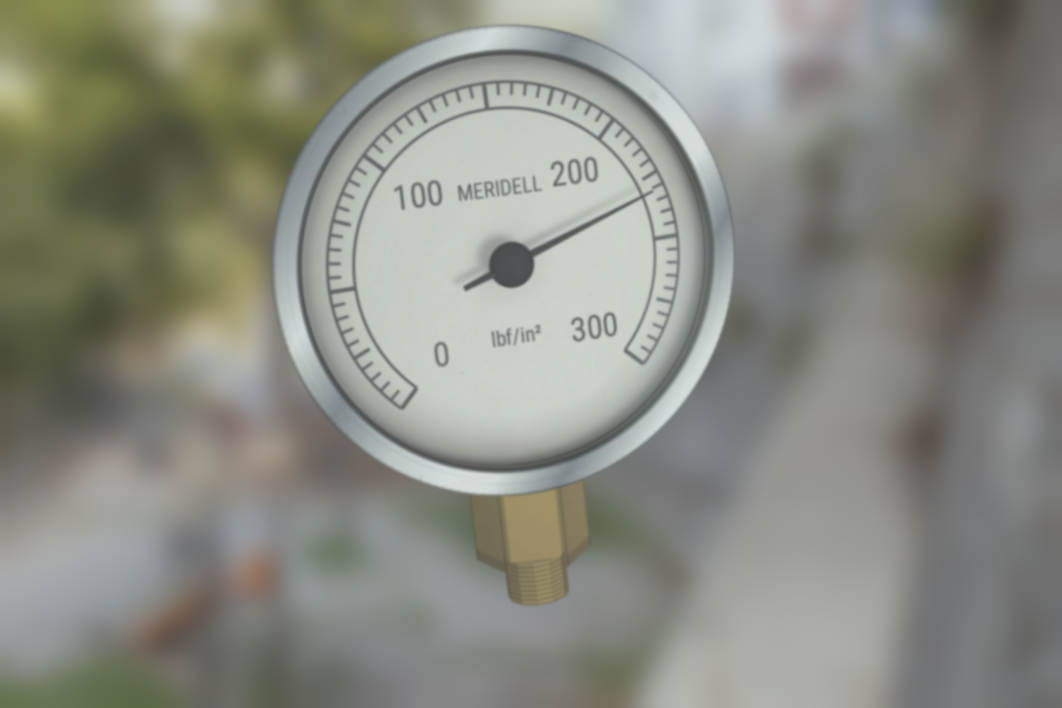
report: 230psi
